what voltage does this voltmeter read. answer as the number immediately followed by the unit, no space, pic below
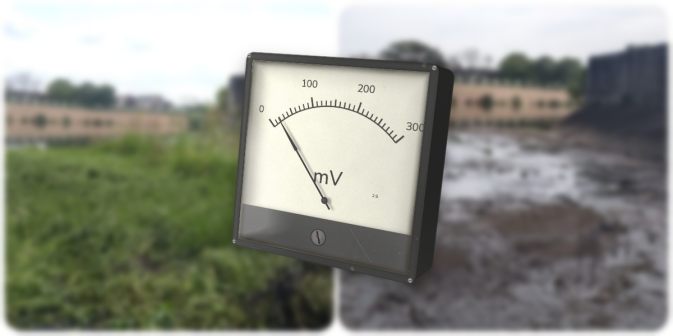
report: 20mV
